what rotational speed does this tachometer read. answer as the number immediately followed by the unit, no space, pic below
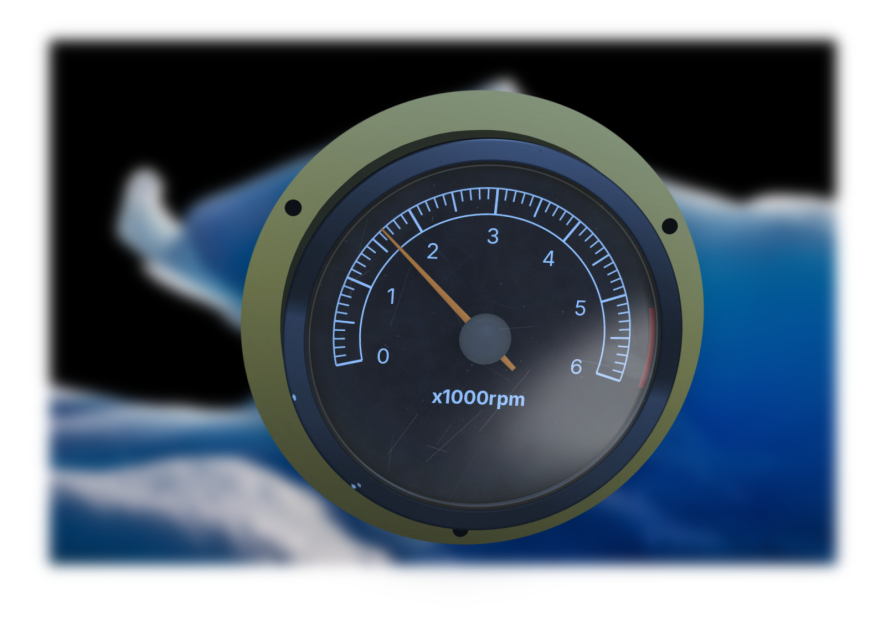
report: 1650rpm
